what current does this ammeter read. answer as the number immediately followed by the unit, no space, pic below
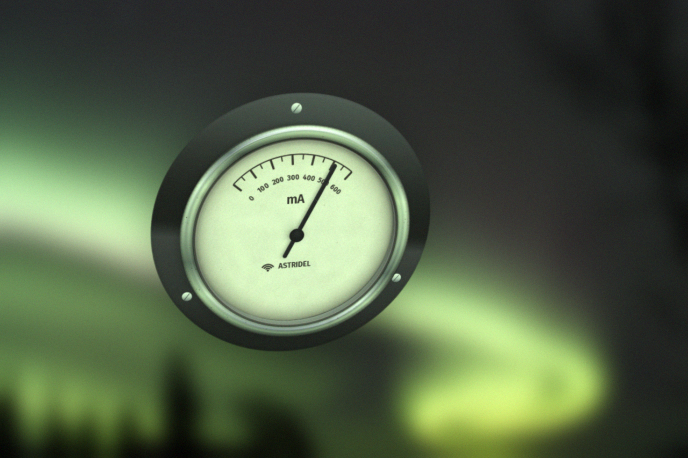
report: 500mA
